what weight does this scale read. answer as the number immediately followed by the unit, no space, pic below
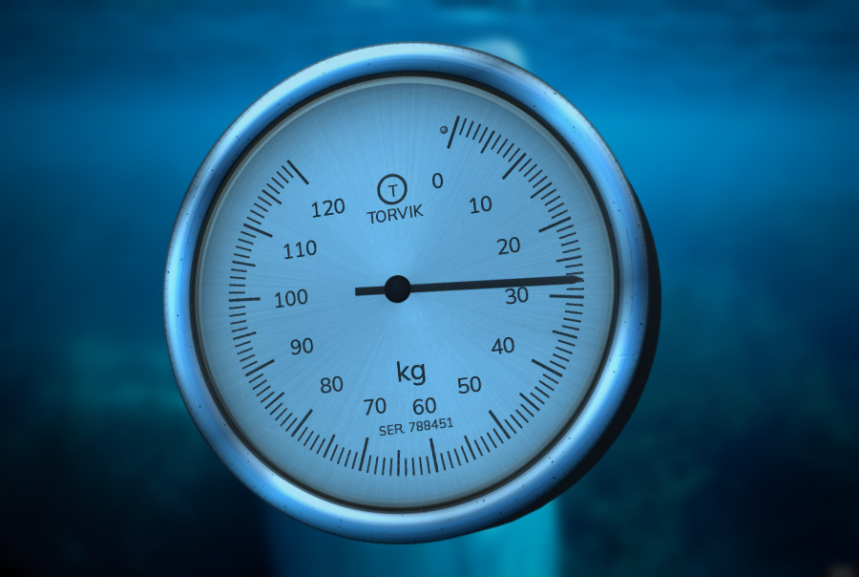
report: 28kg
